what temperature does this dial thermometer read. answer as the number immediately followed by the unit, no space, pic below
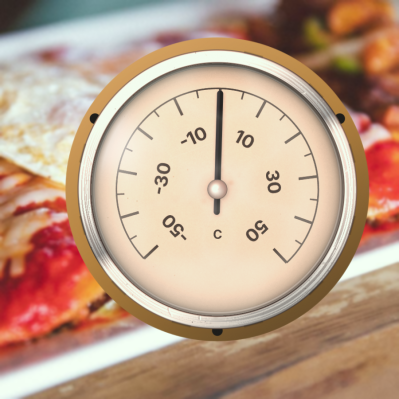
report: 0°C
